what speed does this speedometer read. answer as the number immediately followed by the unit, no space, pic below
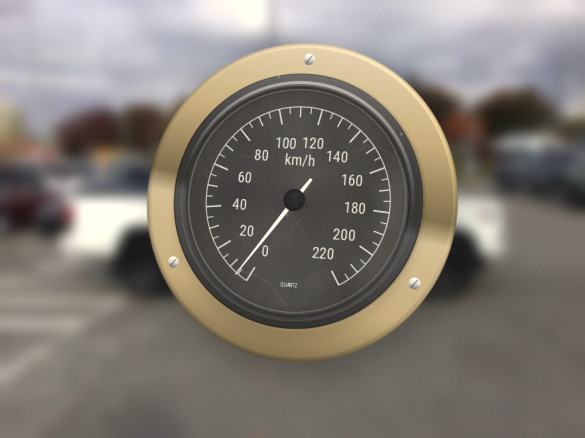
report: 5km/h
